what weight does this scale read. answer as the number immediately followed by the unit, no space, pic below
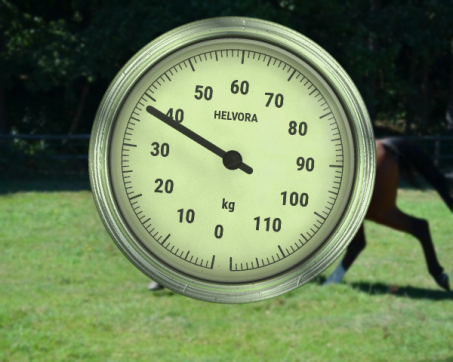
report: 38kg
